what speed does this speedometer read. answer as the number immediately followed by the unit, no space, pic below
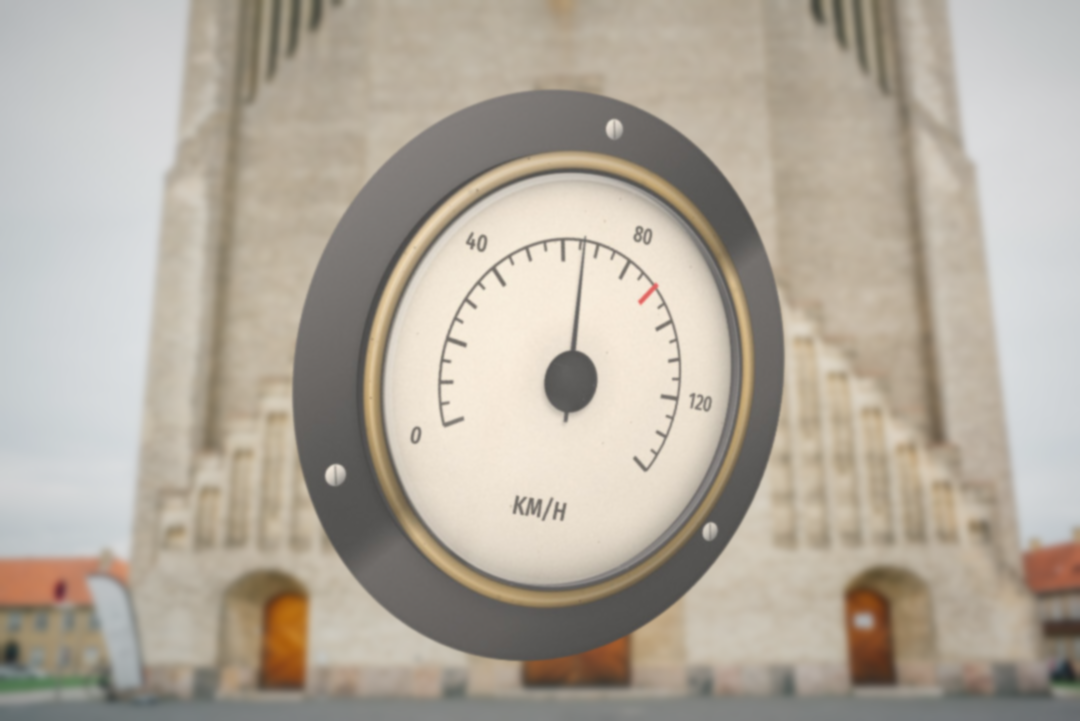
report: 65km/h
